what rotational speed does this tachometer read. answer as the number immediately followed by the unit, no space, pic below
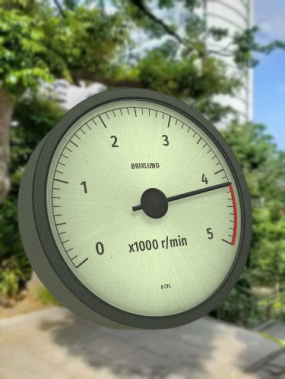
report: 4200rpm
